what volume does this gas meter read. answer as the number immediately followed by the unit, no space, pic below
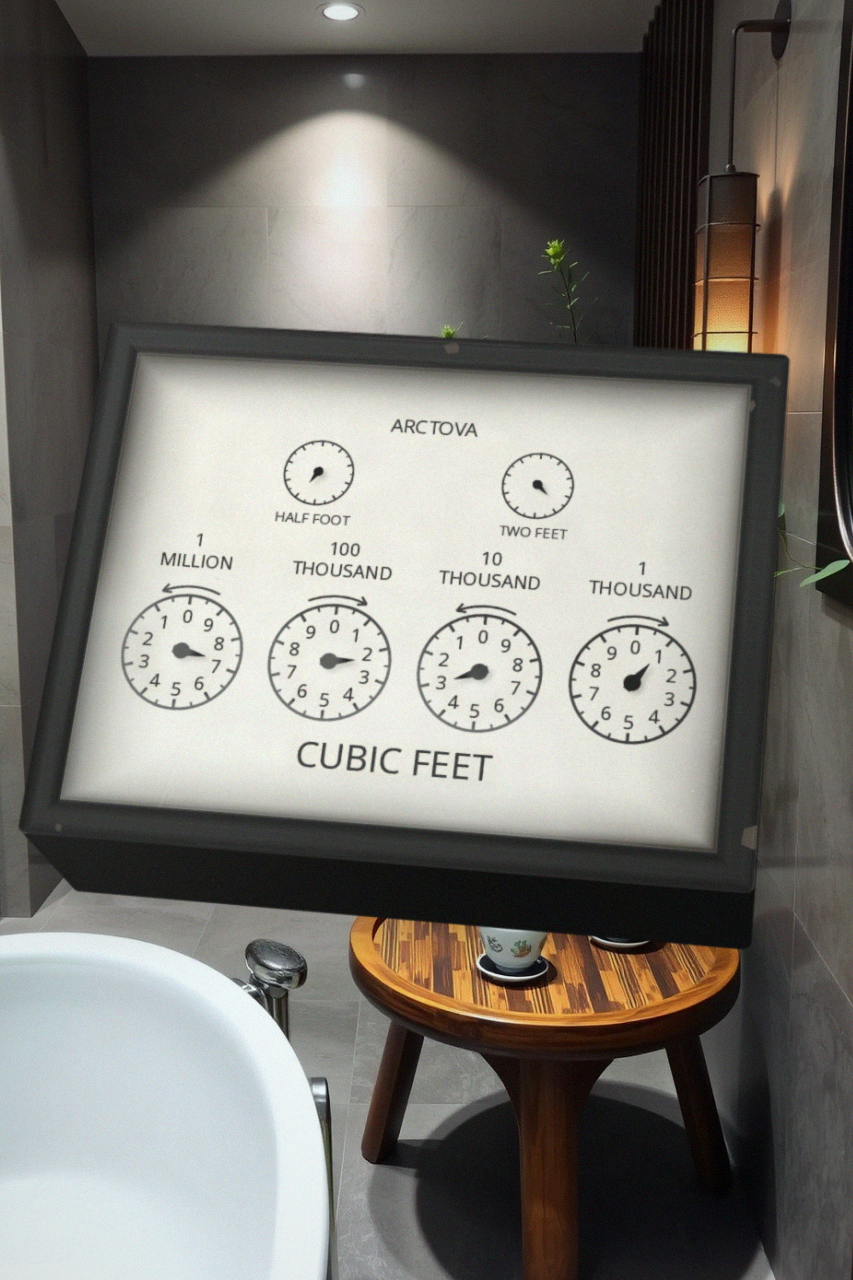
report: 723100ft³
